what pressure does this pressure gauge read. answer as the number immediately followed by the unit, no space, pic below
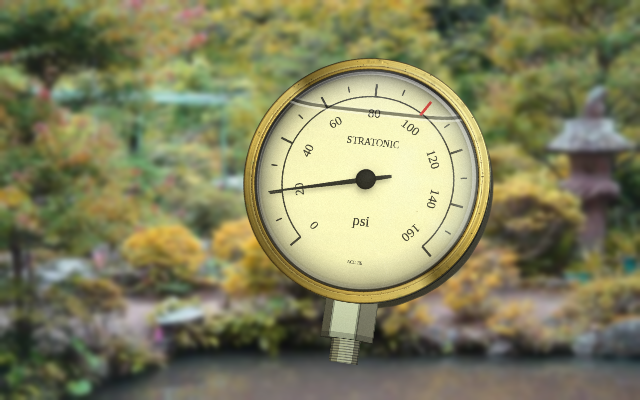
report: 20psi
